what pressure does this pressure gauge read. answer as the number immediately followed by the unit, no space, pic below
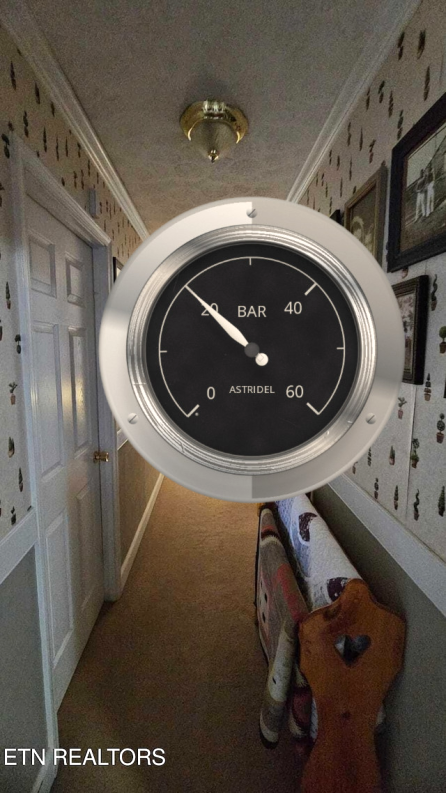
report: 20bar
